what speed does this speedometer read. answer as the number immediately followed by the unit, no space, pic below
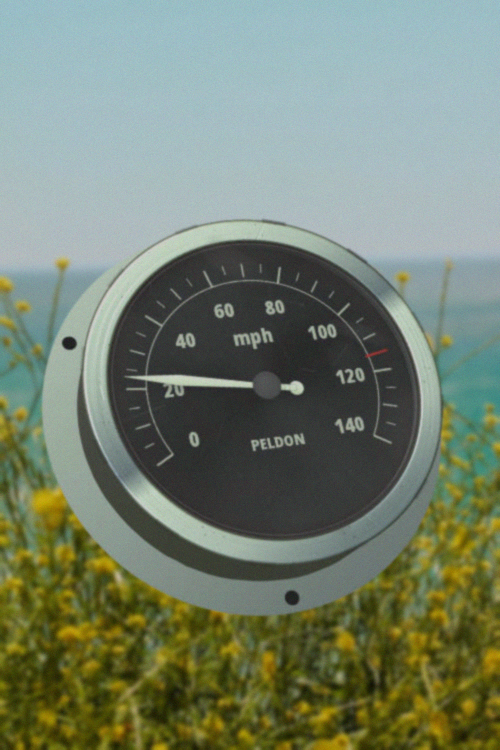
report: 22.5mph
